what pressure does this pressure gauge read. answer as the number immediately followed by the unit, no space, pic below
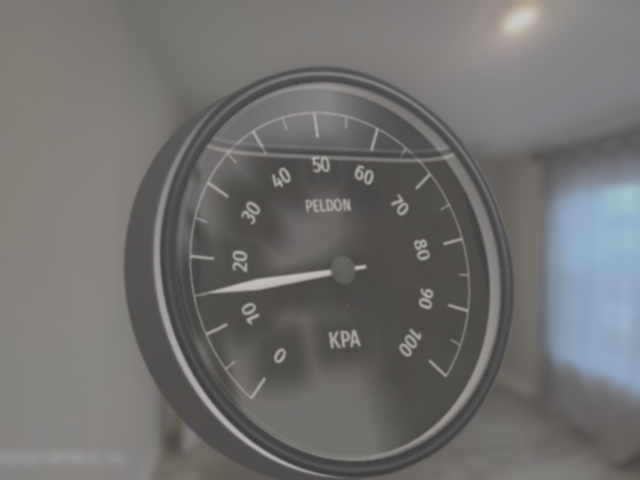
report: 15kPa
